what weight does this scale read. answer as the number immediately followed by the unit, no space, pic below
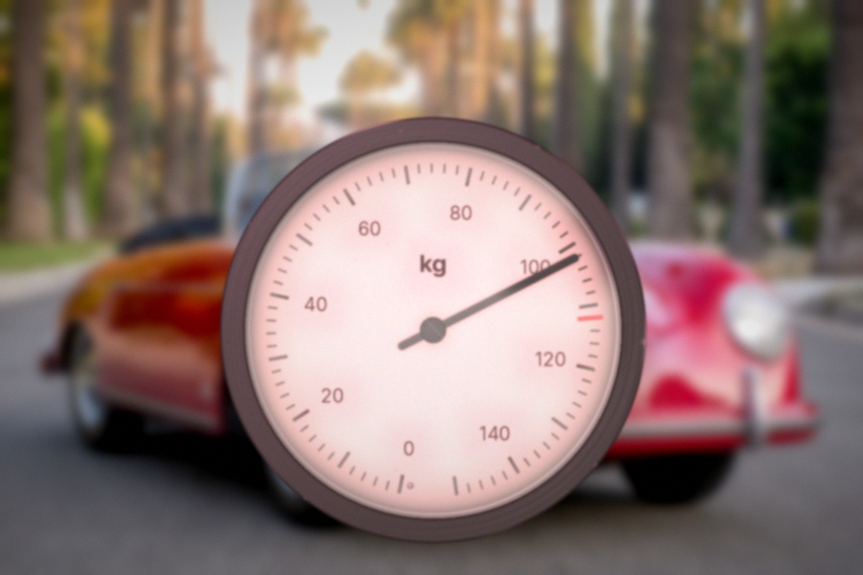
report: 102kg
